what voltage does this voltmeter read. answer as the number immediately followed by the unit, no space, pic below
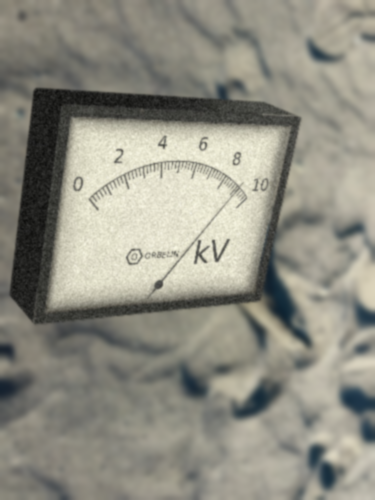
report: 9kV
